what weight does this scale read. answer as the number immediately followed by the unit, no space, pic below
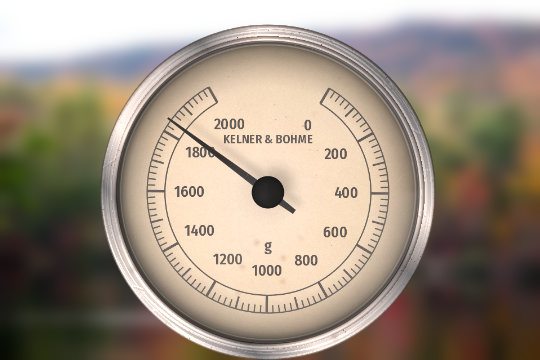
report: 1840g
